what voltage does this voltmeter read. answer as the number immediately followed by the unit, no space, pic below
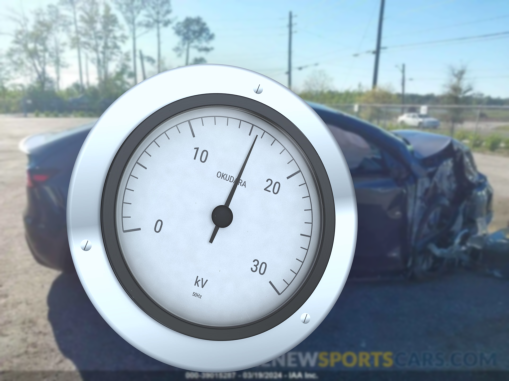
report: 15.5kV
